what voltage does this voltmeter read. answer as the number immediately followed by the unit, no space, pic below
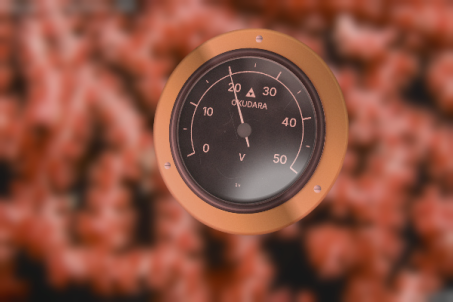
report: 20V
